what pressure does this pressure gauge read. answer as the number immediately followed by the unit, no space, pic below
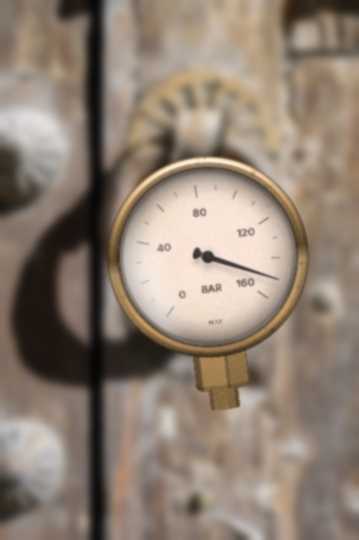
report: 150bar
